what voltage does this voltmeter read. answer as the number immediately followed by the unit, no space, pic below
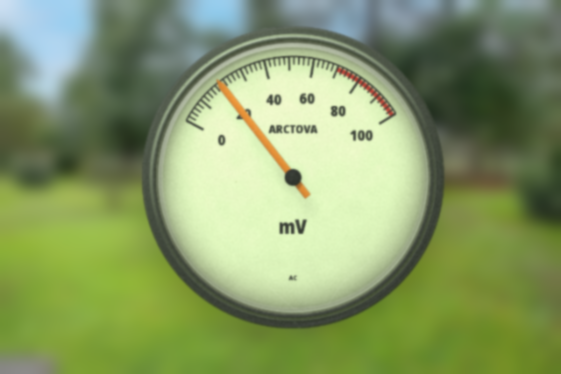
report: 20mV
